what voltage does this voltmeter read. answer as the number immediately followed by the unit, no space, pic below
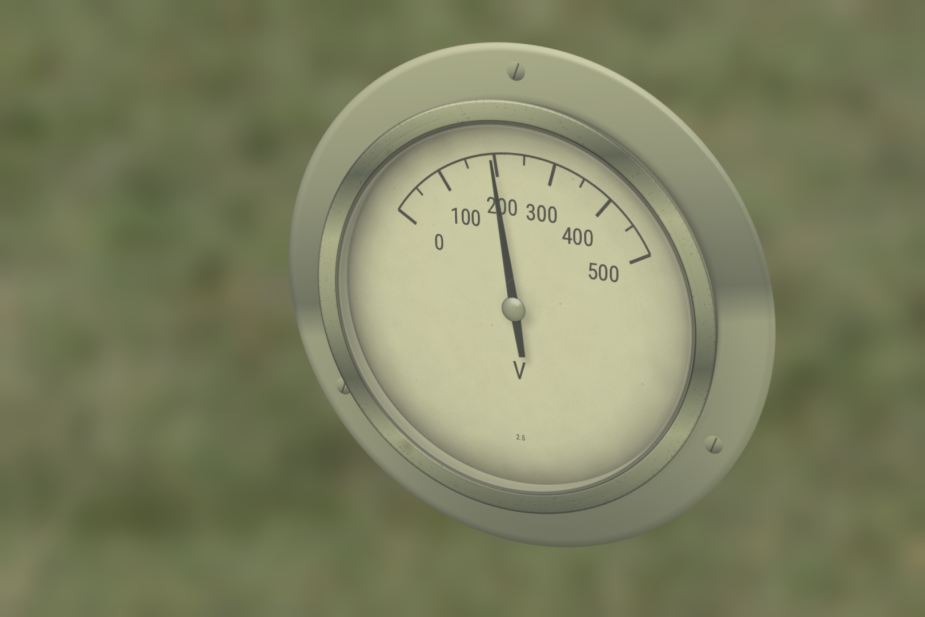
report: 200V
